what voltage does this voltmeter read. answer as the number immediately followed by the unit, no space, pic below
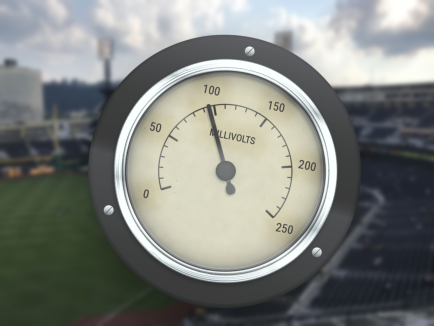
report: 95mV
